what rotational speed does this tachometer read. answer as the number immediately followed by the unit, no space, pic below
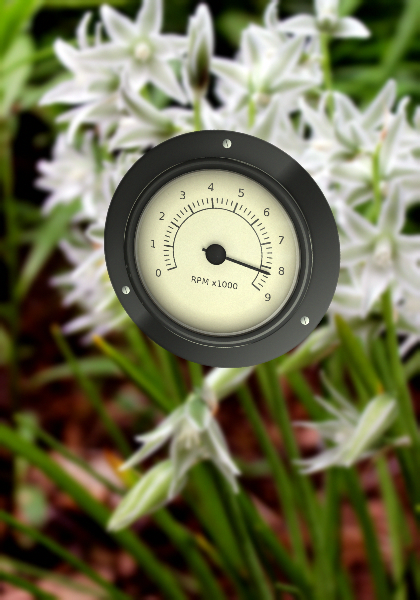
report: 8200rpm
